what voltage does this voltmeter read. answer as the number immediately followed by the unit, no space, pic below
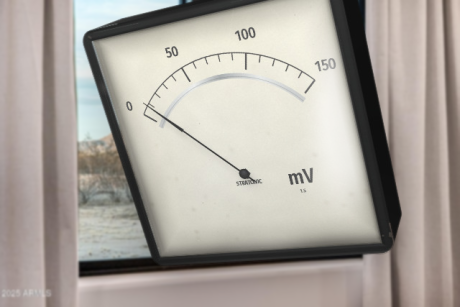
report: 10mV
